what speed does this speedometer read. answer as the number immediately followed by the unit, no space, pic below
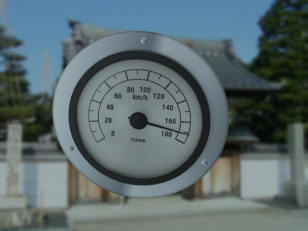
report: 170km/h
